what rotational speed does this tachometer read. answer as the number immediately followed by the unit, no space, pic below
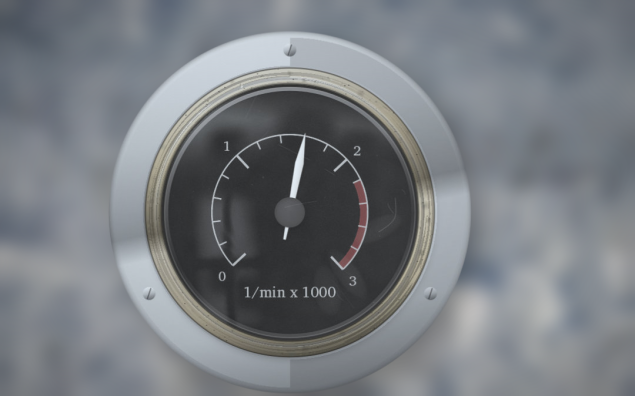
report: 1600rpm
